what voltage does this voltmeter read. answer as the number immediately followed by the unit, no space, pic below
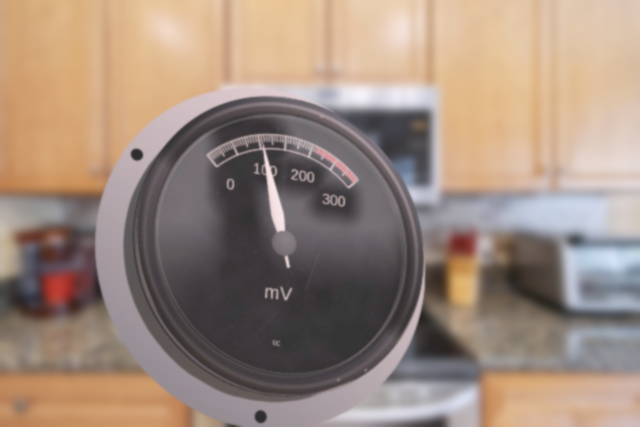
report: 100mV
